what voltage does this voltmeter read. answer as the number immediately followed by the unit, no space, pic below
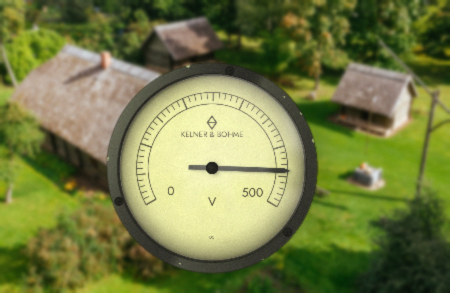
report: 440V
